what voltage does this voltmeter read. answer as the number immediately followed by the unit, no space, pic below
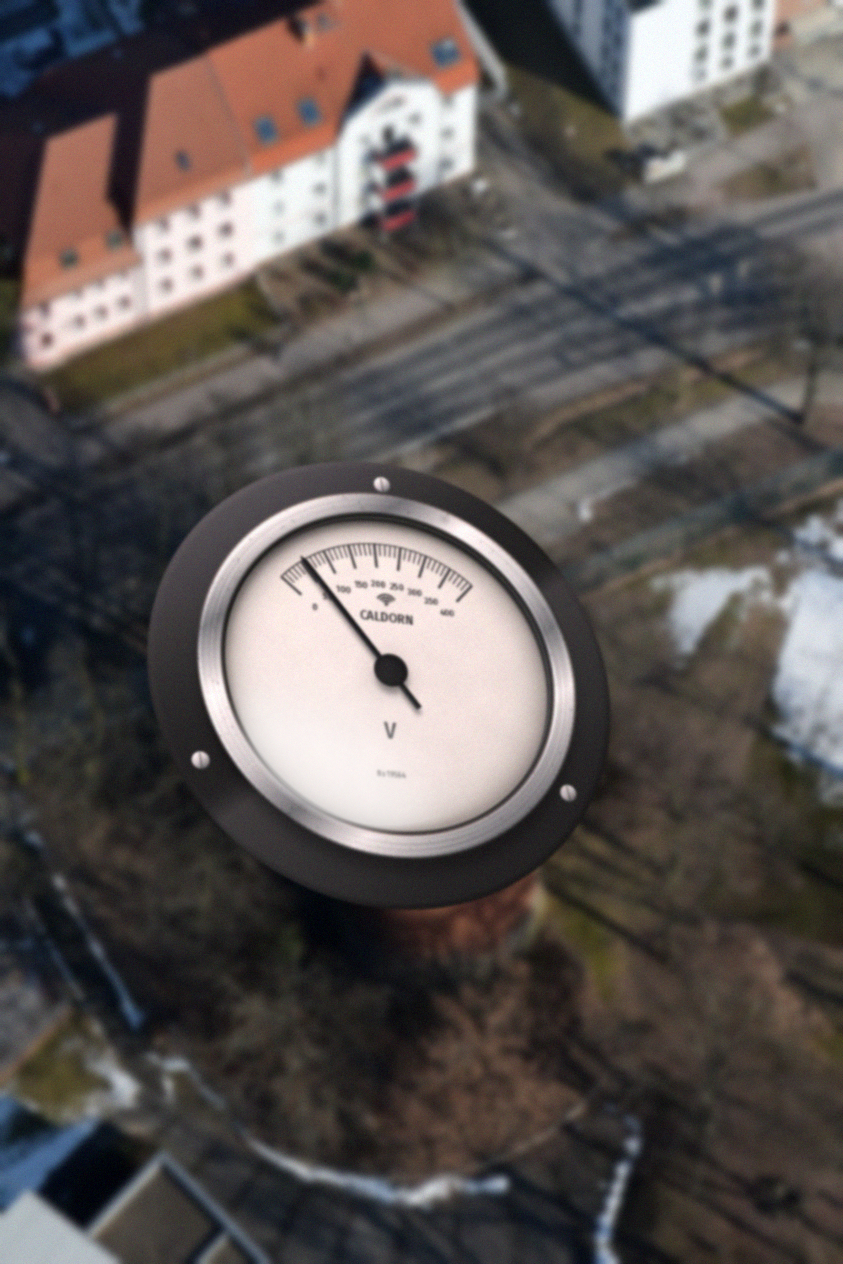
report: 50V
